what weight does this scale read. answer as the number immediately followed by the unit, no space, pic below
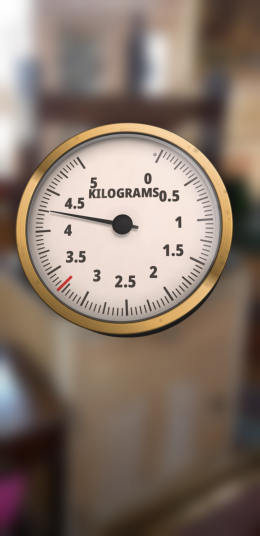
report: 4.25kg
